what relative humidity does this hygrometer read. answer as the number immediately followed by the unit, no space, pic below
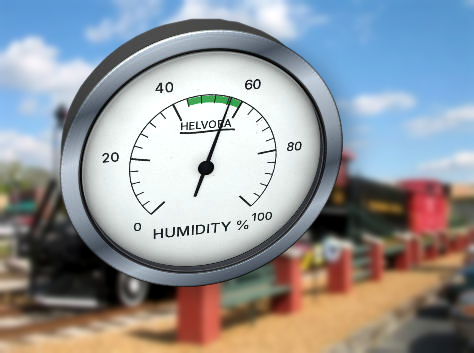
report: 56%
